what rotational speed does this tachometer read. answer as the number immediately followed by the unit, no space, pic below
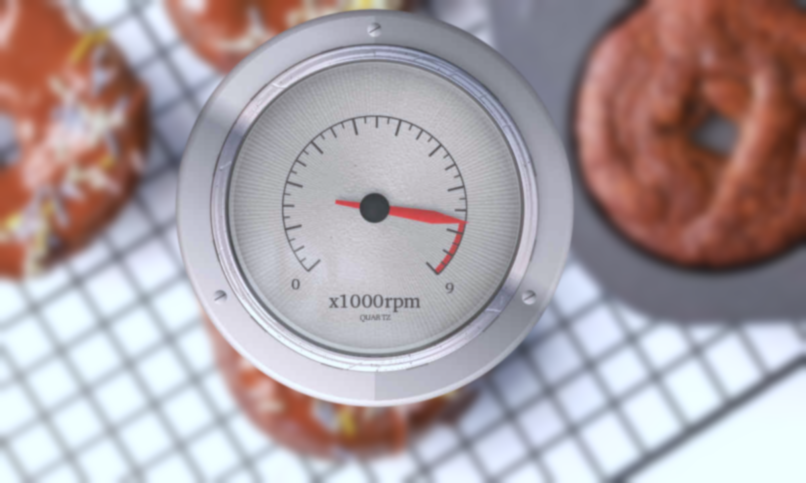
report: 7750rpm
